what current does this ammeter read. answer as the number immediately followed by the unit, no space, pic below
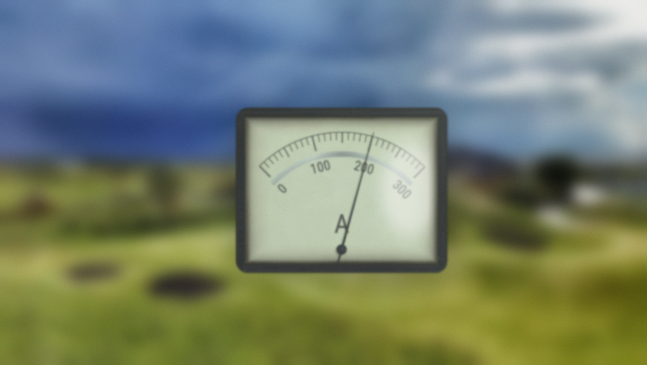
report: 200A
